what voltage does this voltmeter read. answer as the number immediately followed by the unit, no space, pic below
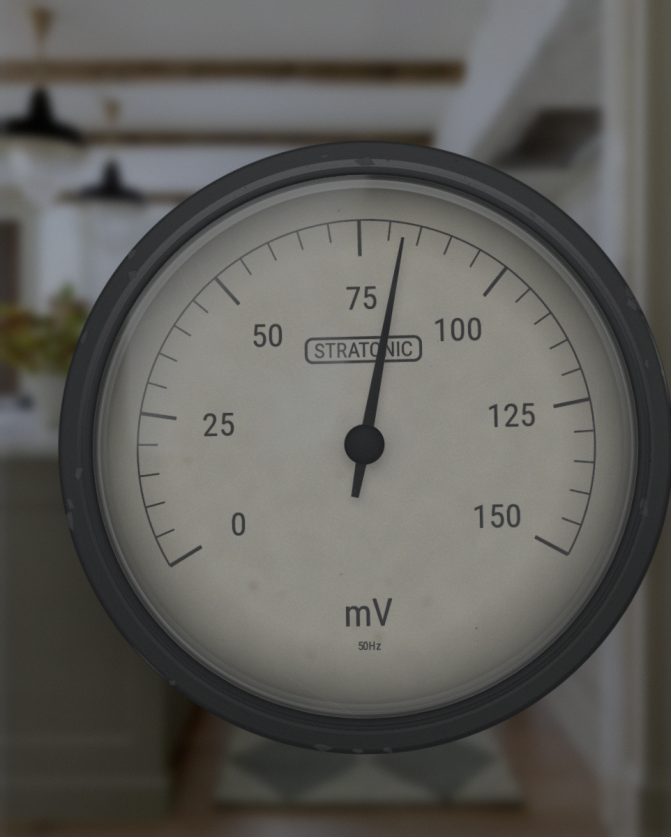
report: 82.5mV
